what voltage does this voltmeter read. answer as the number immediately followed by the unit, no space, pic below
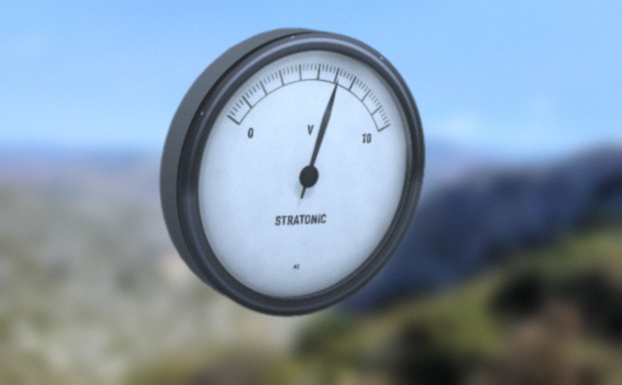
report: 6V
